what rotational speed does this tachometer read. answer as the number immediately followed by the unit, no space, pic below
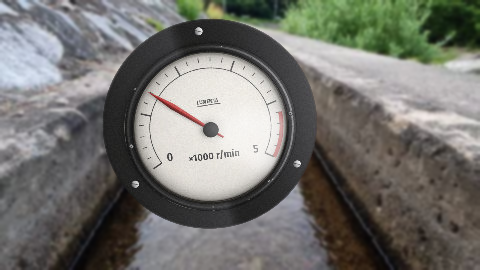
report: 1400rpm
